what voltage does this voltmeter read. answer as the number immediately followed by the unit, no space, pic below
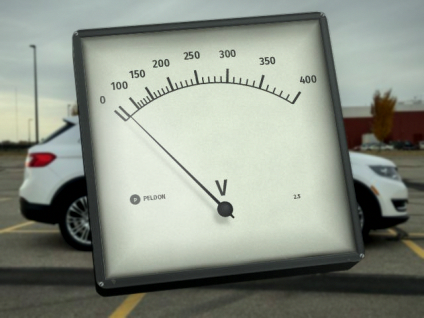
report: 50V
